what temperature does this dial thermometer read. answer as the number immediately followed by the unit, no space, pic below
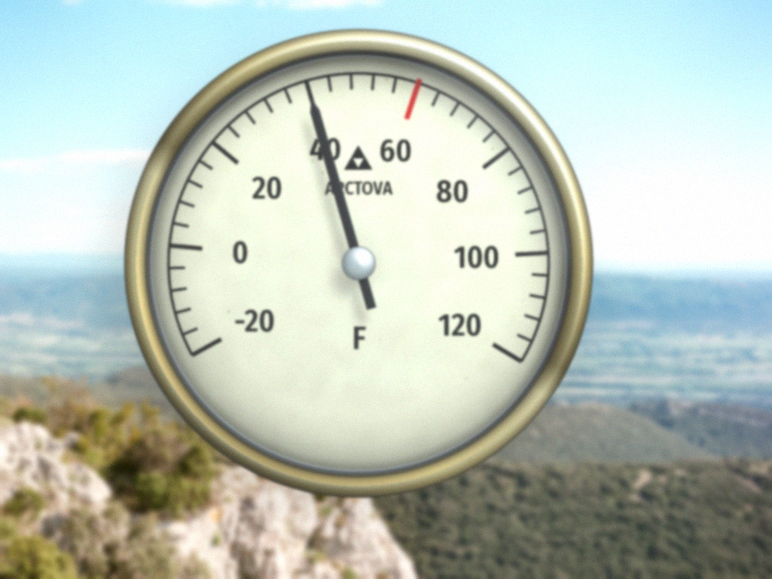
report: 40°F
